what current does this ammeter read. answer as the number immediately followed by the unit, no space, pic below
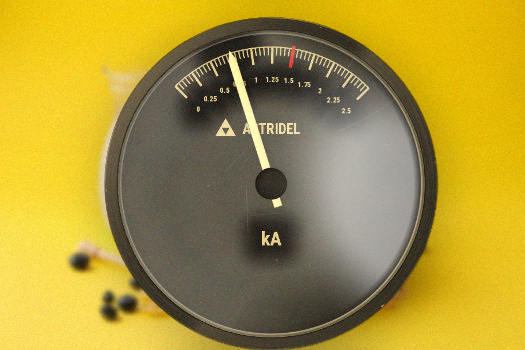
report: 0.75kA
